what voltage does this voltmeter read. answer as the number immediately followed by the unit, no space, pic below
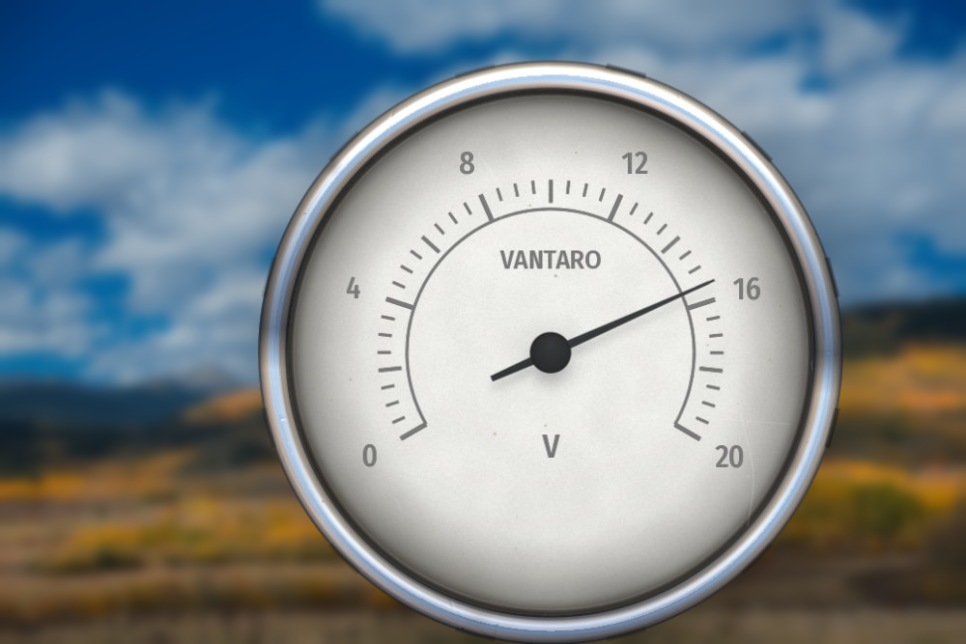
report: 15.5V
